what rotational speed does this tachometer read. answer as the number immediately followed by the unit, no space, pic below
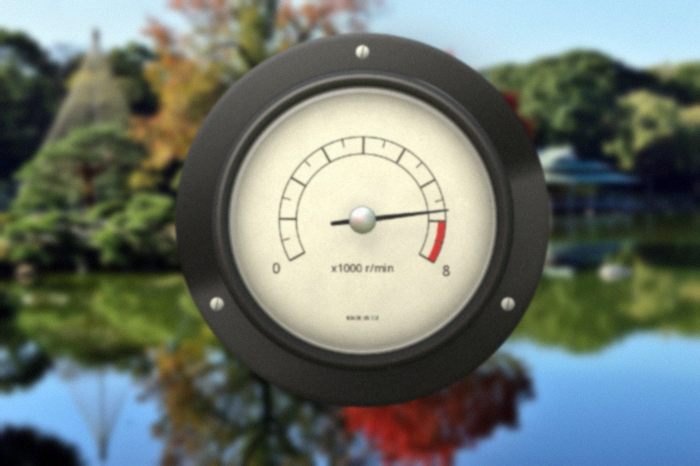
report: 6750rpm
